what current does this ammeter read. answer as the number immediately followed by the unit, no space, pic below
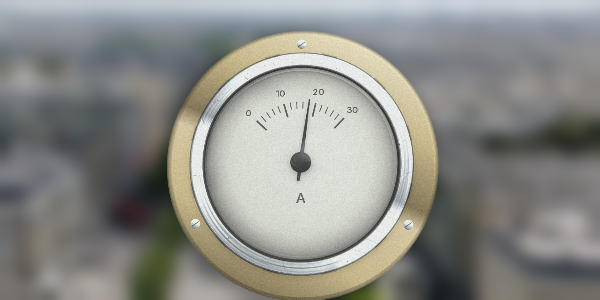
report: 18A
